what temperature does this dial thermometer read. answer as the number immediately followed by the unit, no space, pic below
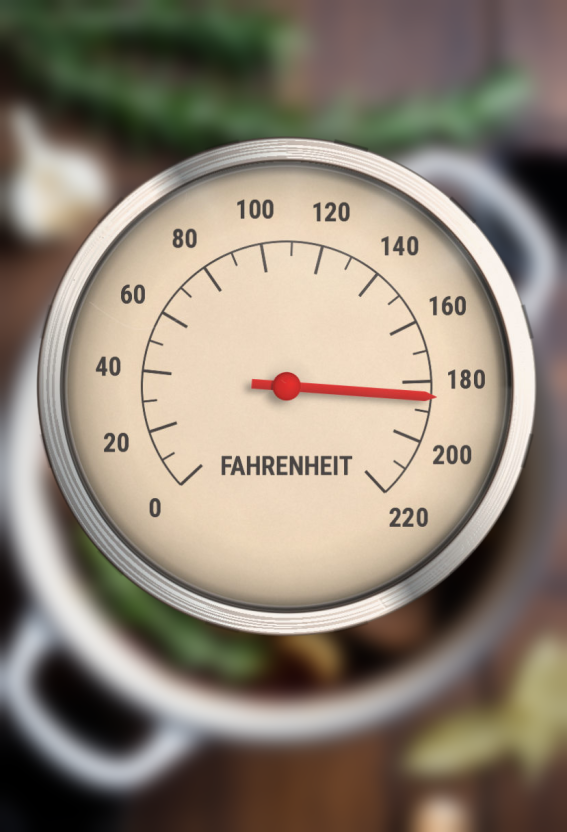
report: 185°F
